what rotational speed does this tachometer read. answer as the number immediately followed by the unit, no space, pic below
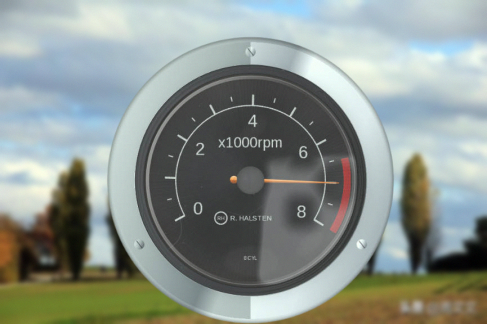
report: 7000rpm
